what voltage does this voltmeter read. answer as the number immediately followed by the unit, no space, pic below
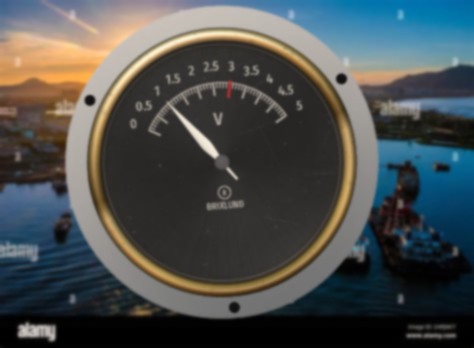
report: 1V
